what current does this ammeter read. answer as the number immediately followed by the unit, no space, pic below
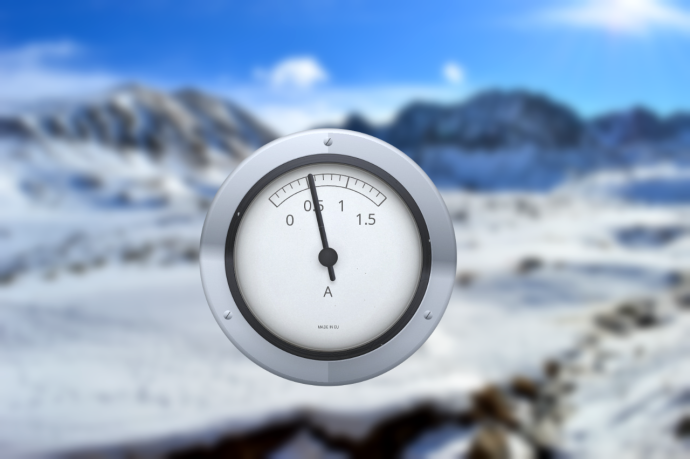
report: 0.55A
